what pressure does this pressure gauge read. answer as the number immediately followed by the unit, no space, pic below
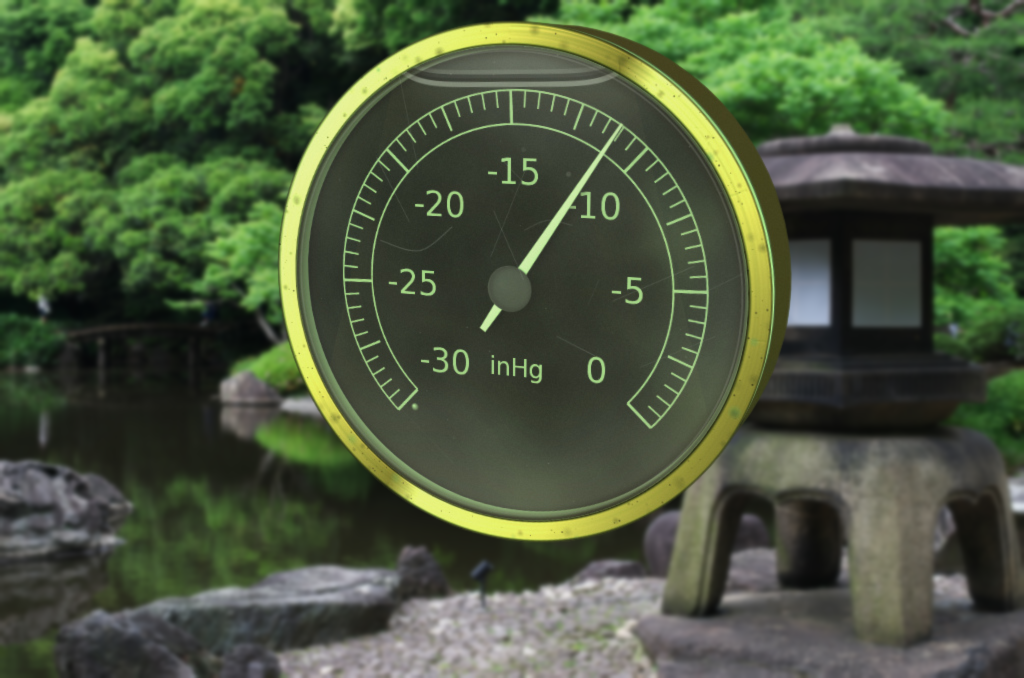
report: -11inHg
